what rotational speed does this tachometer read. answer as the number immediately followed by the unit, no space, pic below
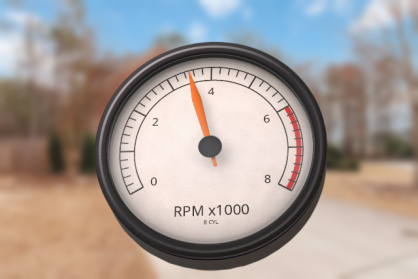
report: 3500rpm
